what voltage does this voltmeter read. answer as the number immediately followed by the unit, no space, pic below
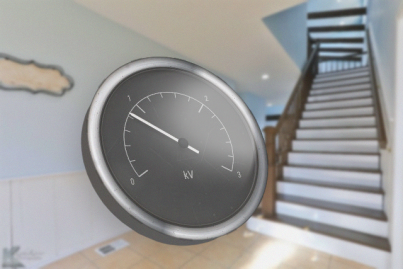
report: 0.8kV
